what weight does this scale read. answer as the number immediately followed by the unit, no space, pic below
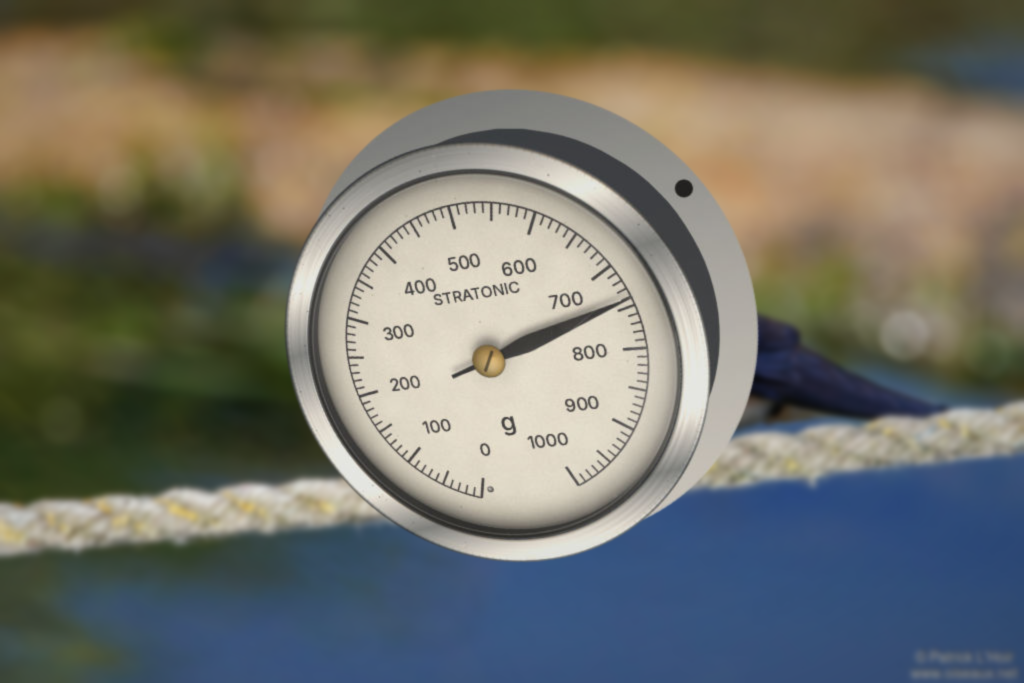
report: 740g
